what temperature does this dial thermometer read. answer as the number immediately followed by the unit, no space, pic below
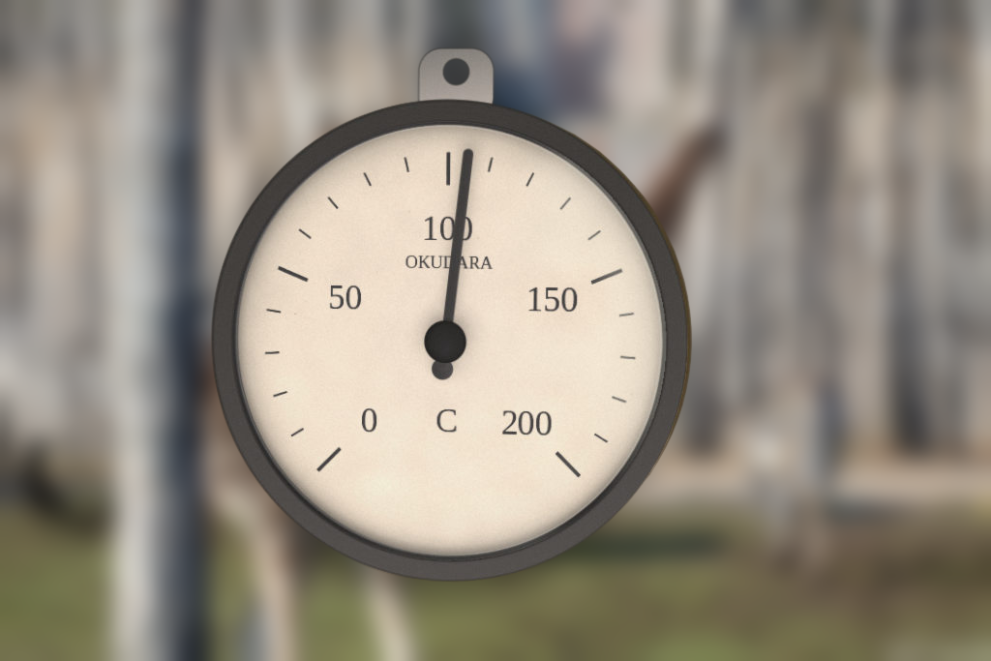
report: 105°C
